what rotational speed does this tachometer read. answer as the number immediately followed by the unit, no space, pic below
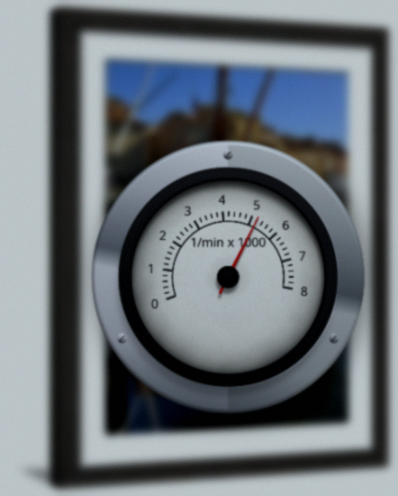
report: 5200rpm
